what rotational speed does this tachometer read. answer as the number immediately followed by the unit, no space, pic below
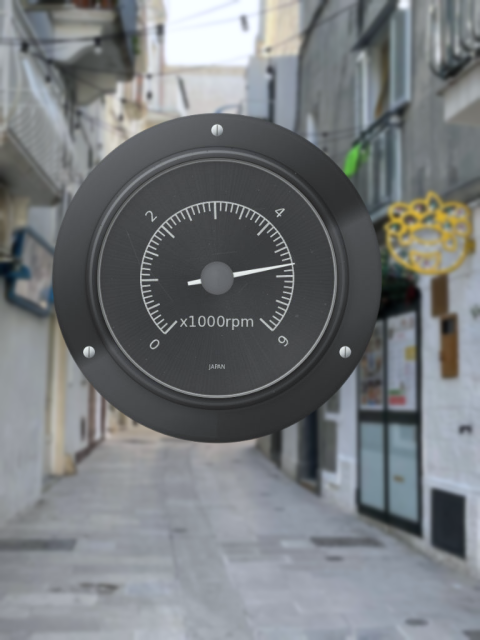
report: 4800rpm
